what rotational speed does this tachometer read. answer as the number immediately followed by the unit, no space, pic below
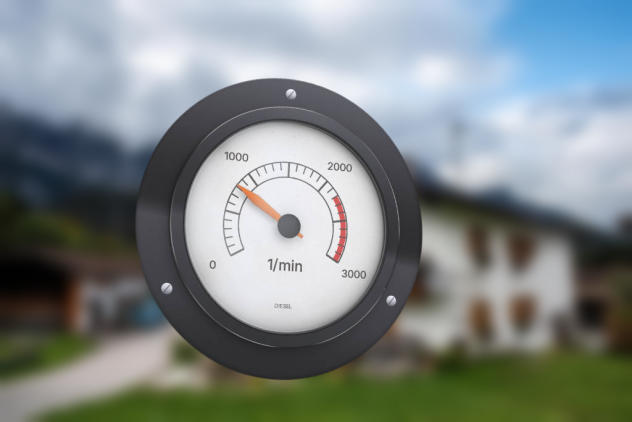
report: 800rpm
